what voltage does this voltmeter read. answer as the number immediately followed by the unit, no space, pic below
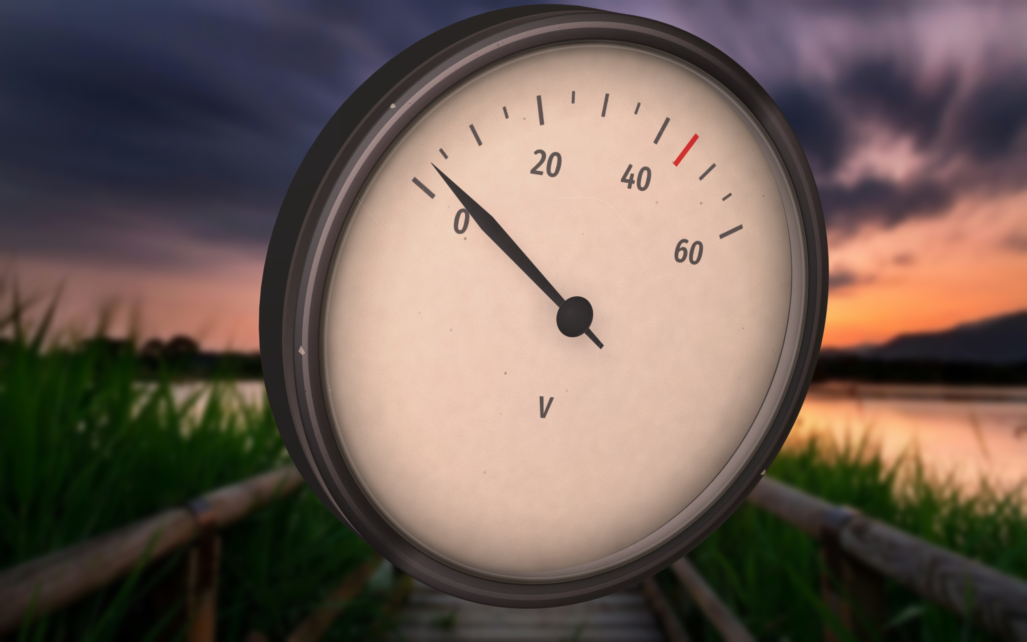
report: 2.5V
